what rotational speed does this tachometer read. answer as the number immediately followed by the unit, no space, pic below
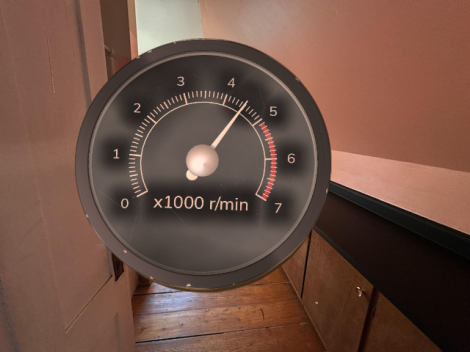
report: 4500rpm
